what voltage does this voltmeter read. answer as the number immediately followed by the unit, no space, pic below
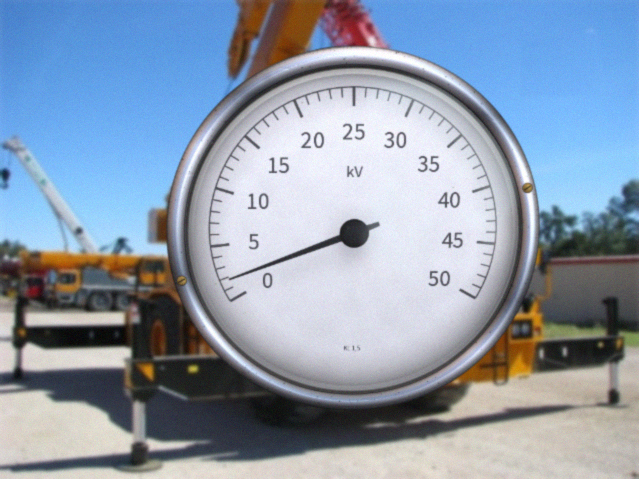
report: 2kV
